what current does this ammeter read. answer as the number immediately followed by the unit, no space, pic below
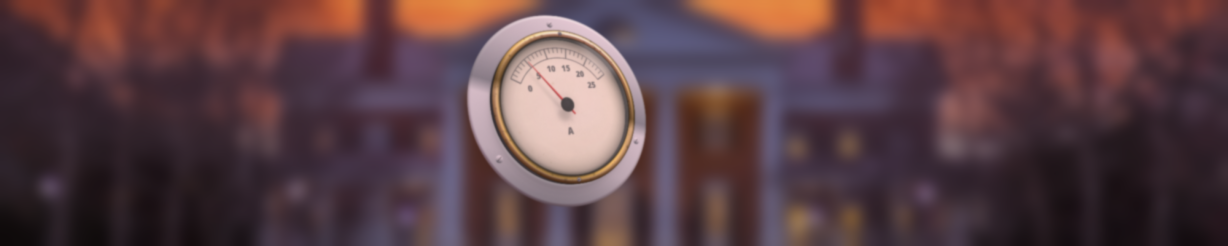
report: 5A
